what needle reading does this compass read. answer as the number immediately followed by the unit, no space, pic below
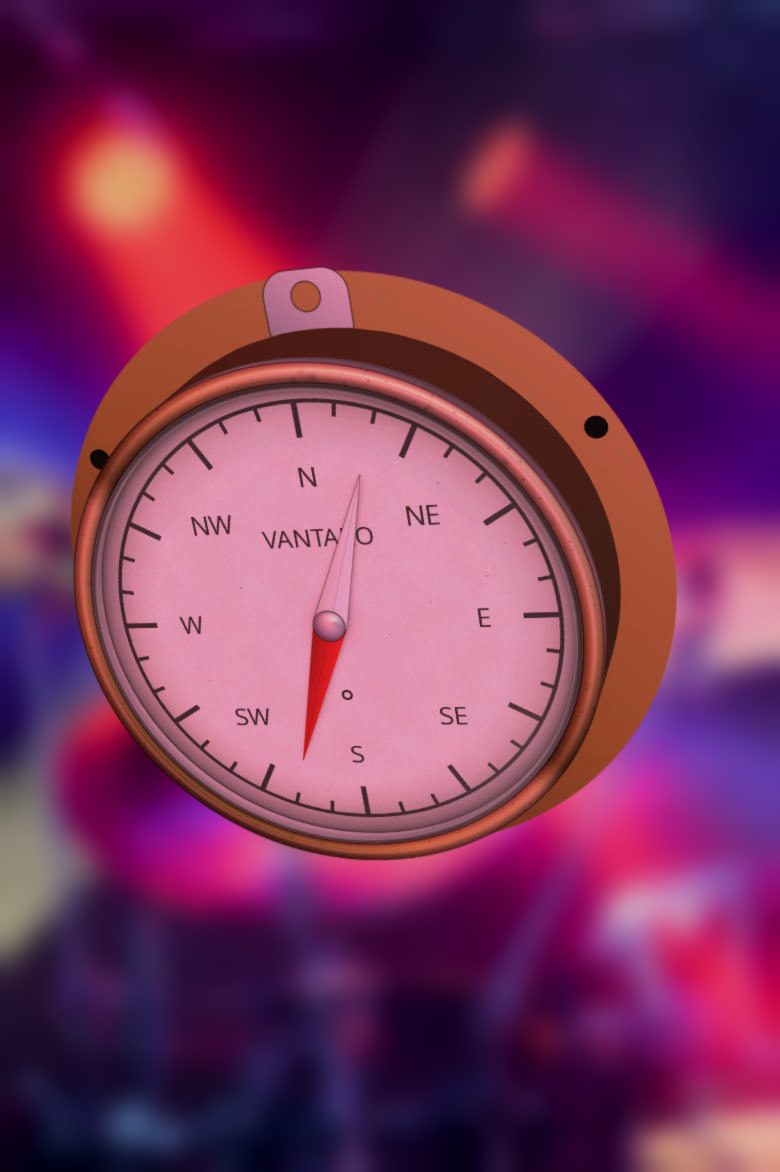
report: 200°
